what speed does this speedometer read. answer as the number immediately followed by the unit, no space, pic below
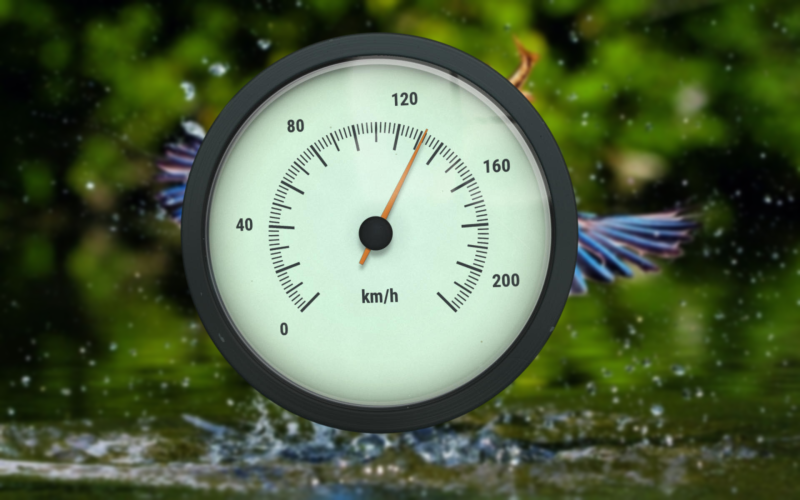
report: 132km/h
